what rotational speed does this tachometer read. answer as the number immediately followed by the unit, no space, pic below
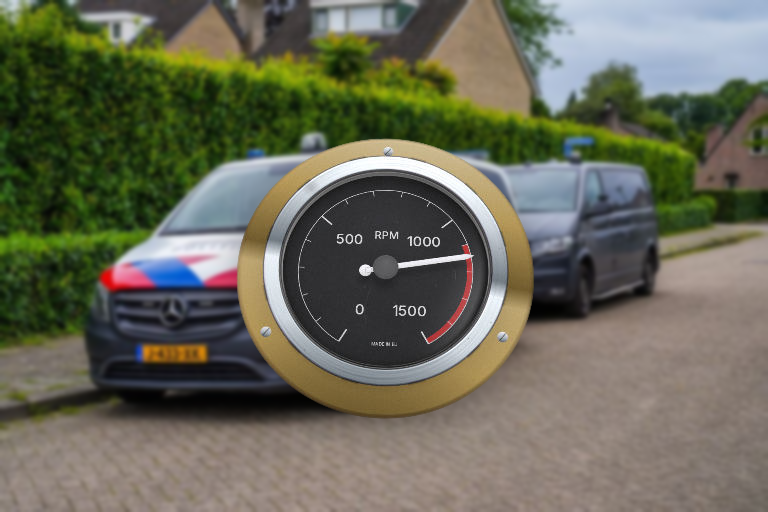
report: 1150rpm
